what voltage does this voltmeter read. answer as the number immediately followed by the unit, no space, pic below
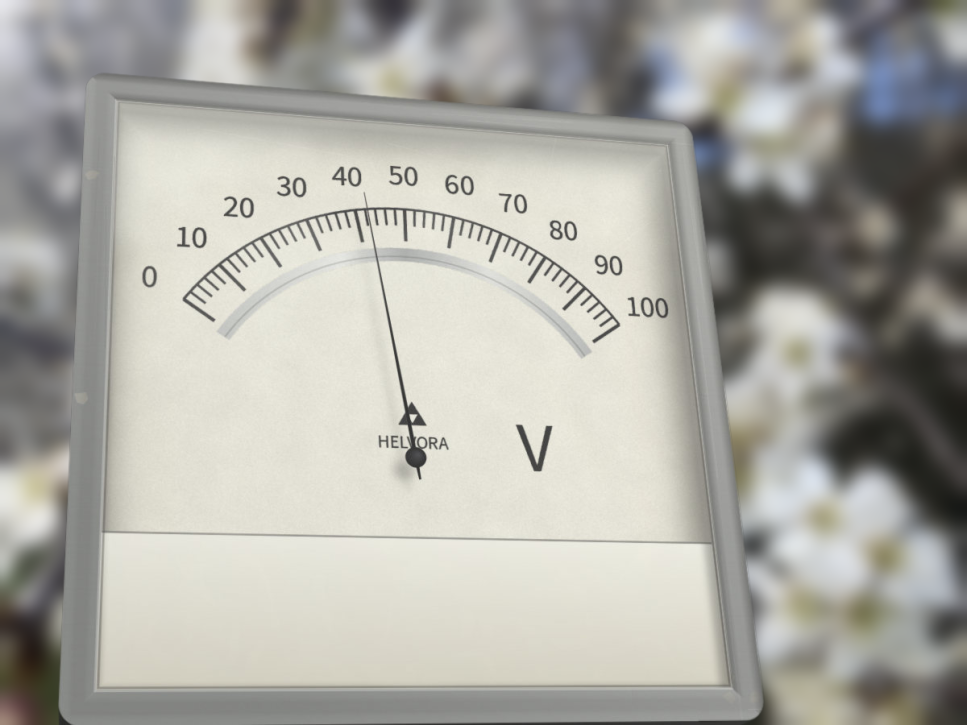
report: 42V
